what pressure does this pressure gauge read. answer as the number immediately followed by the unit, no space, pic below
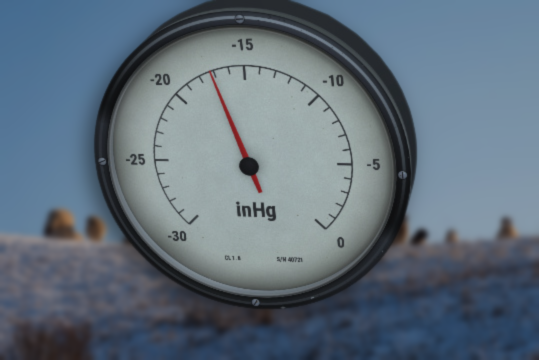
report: -17inHg
